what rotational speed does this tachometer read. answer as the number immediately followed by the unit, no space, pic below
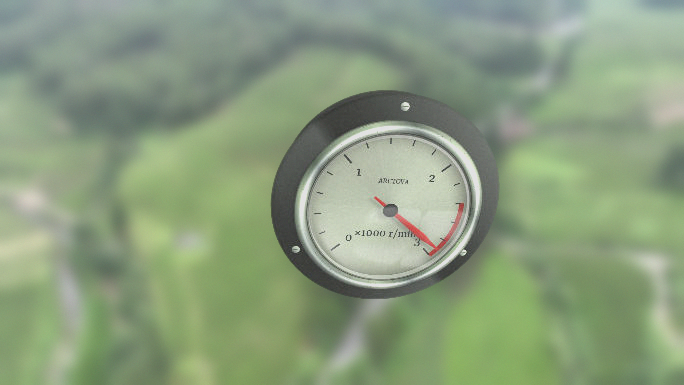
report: 2900rpm
